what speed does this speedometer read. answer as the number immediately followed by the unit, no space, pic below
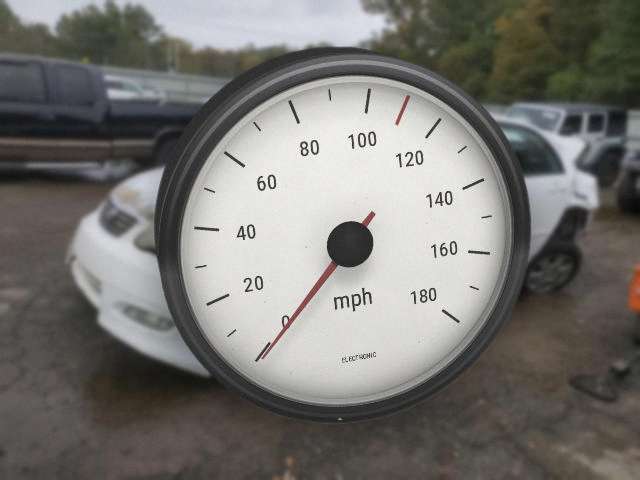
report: 0mph
